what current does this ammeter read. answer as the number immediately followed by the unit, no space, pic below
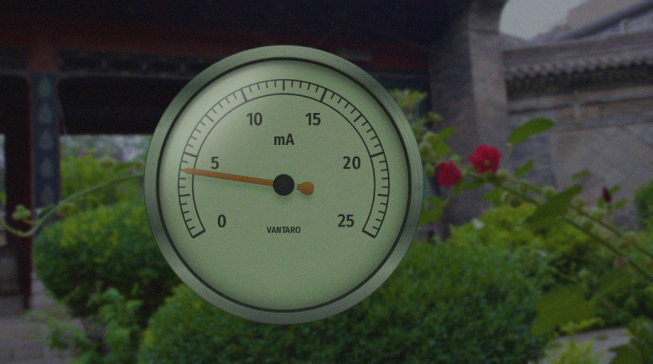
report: 4mA
